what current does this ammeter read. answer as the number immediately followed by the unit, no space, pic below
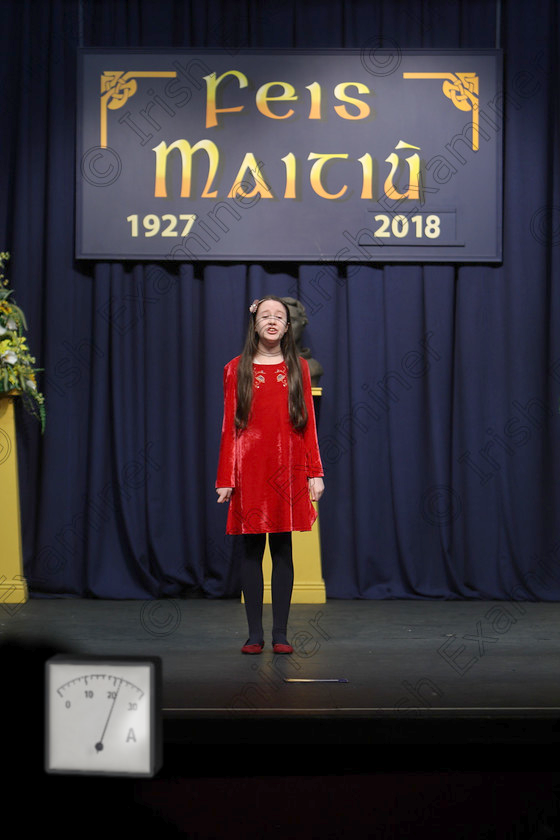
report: 22A
